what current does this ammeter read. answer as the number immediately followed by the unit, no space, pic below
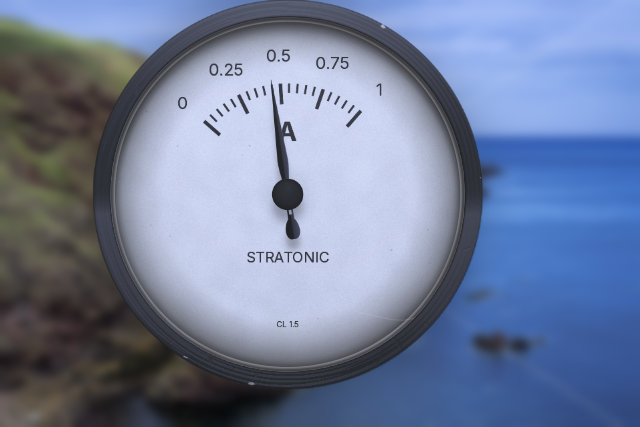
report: 0.45A
